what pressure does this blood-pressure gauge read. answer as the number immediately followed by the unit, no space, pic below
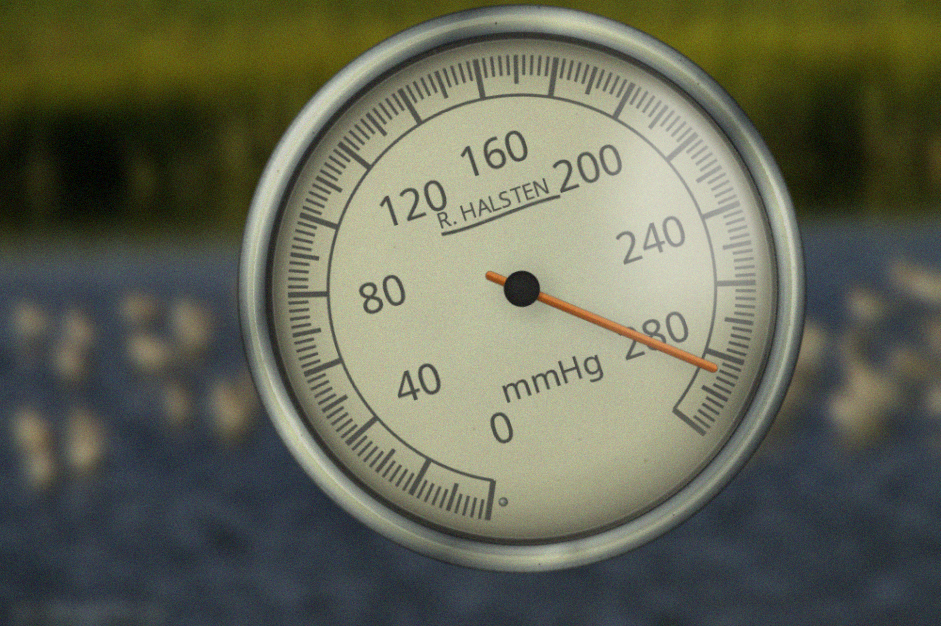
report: 284mmHg
